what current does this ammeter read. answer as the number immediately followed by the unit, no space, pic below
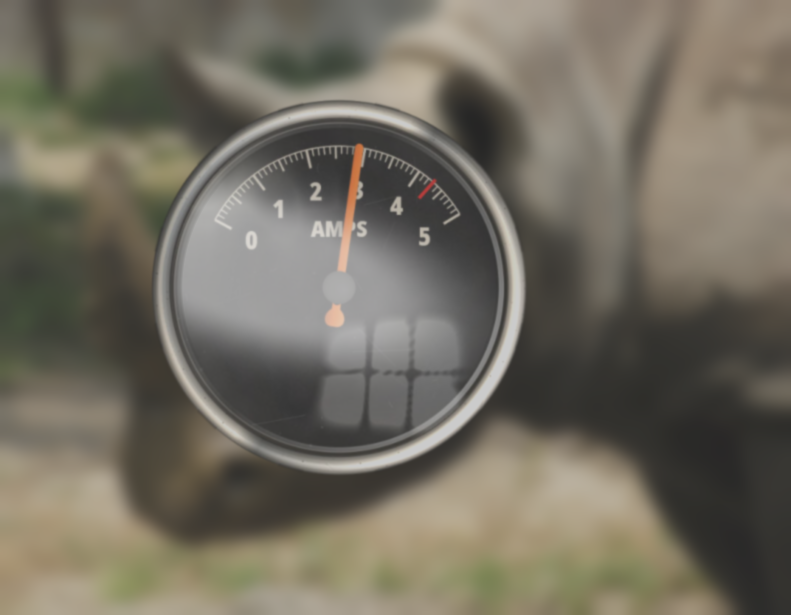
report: 2.9A
